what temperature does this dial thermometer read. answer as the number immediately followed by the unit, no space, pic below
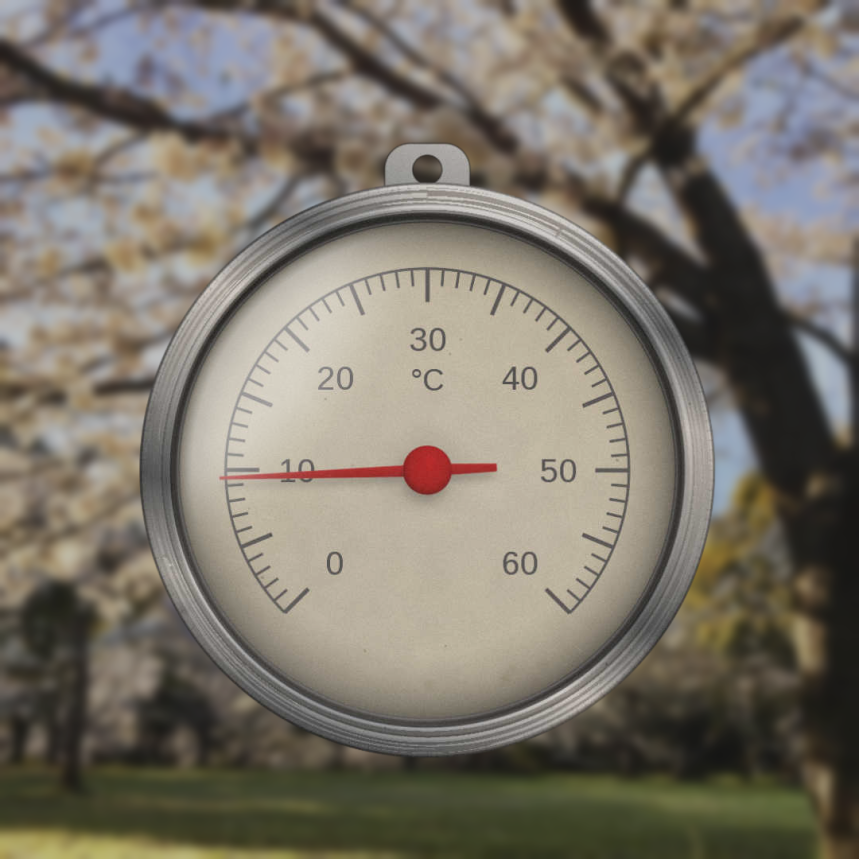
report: 9.5°C
